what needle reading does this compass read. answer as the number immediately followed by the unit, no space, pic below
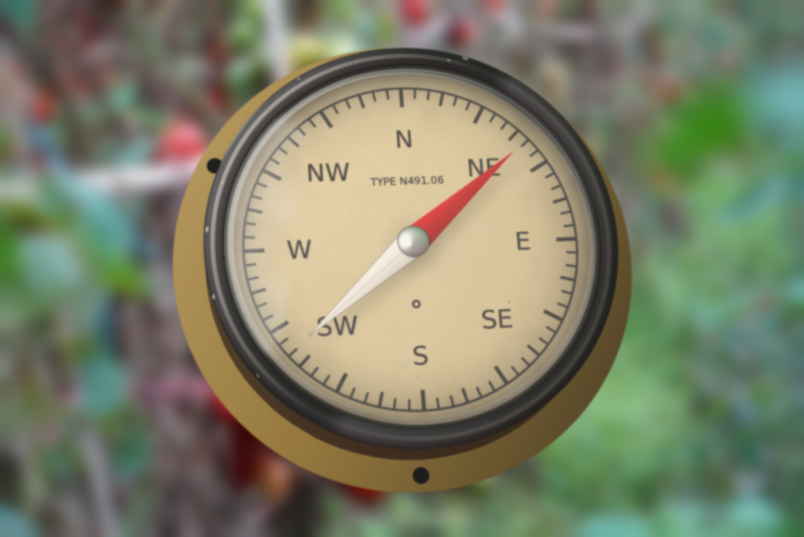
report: 50°
